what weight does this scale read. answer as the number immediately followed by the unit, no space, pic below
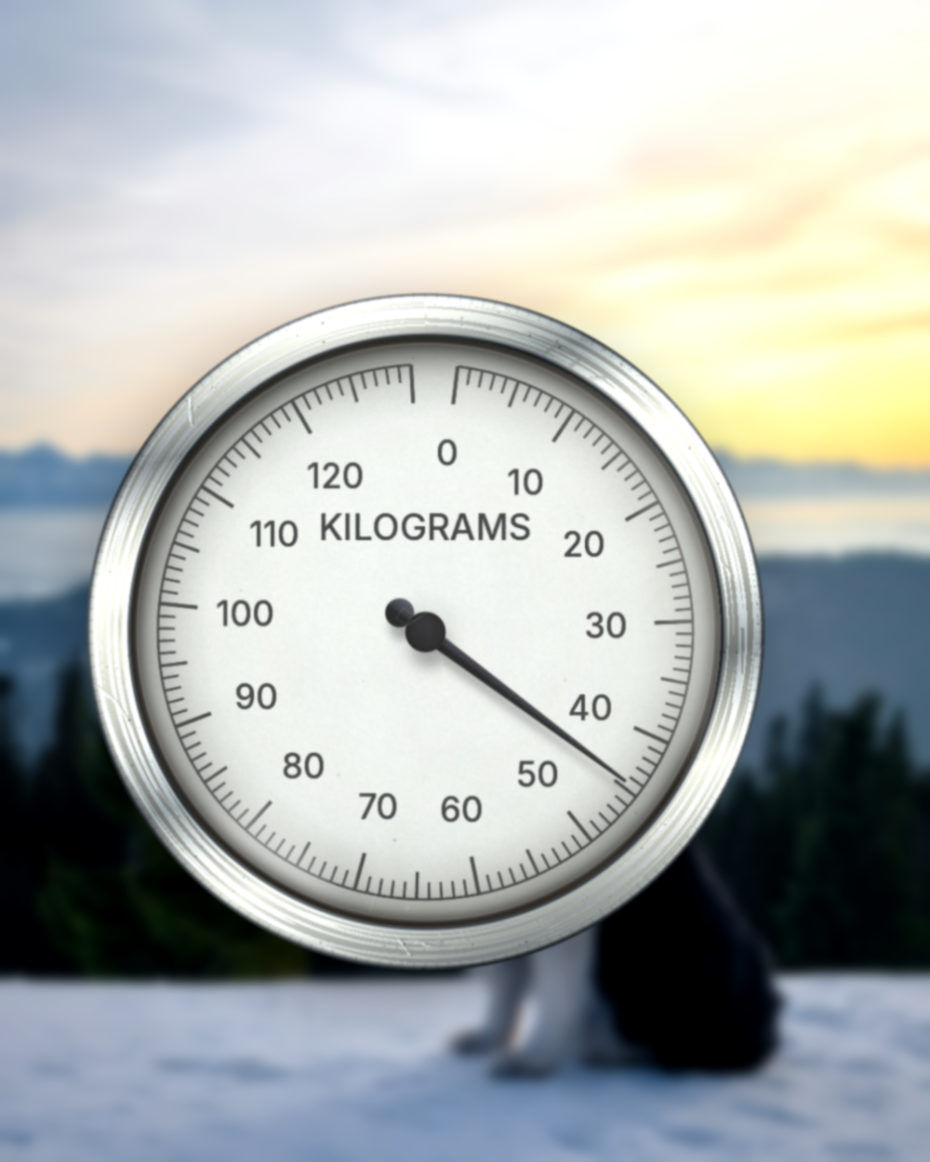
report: 44.5kg
